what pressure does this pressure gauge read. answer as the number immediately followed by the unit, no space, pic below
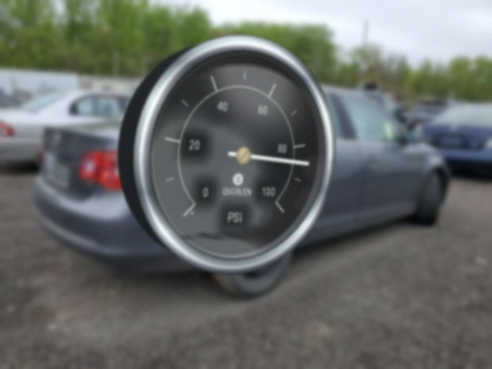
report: 85psi
